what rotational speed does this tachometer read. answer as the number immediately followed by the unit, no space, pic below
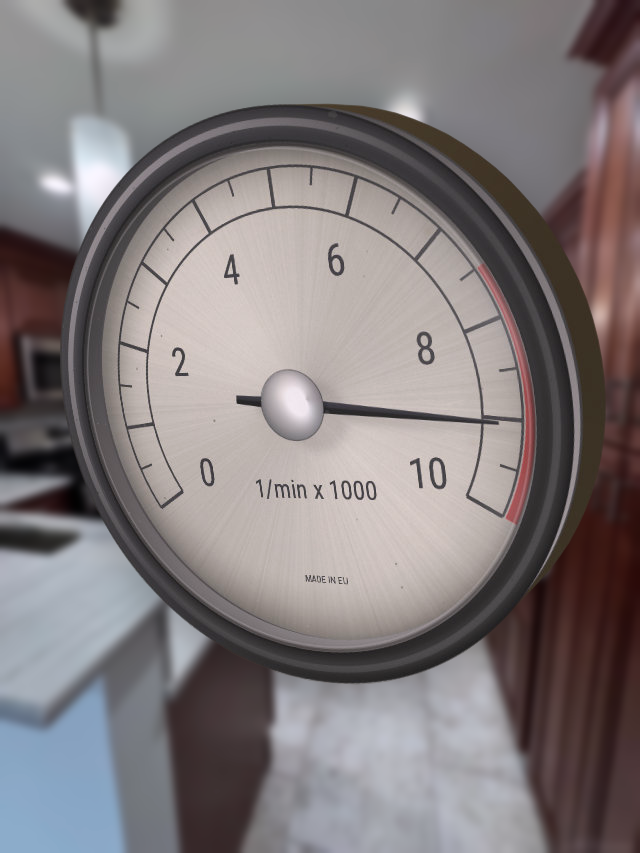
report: 9000rpm
